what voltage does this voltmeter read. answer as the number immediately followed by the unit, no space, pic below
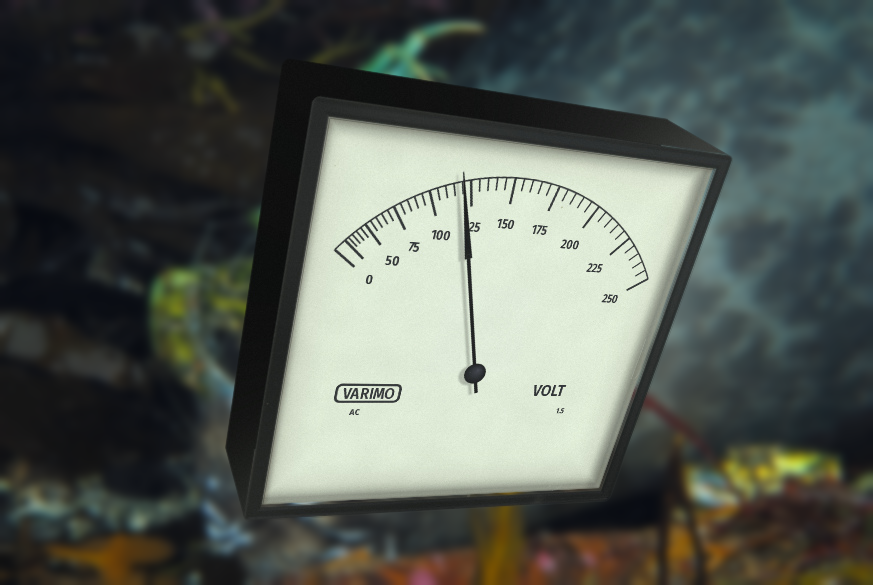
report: 120V
